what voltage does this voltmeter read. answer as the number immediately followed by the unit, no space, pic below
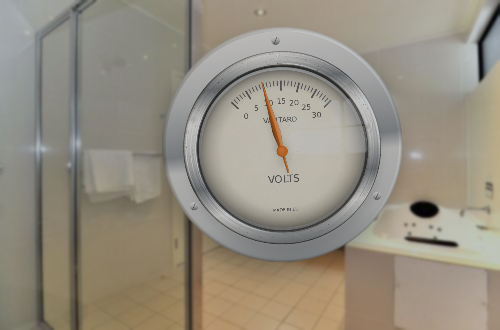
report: 10V
